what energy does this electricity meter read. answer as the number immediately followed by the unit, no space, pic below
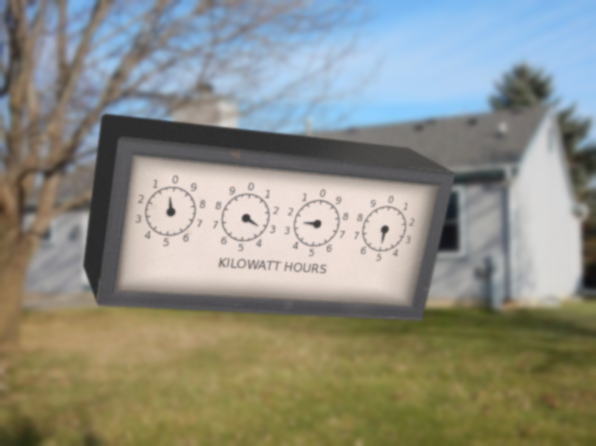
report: 325kWh
